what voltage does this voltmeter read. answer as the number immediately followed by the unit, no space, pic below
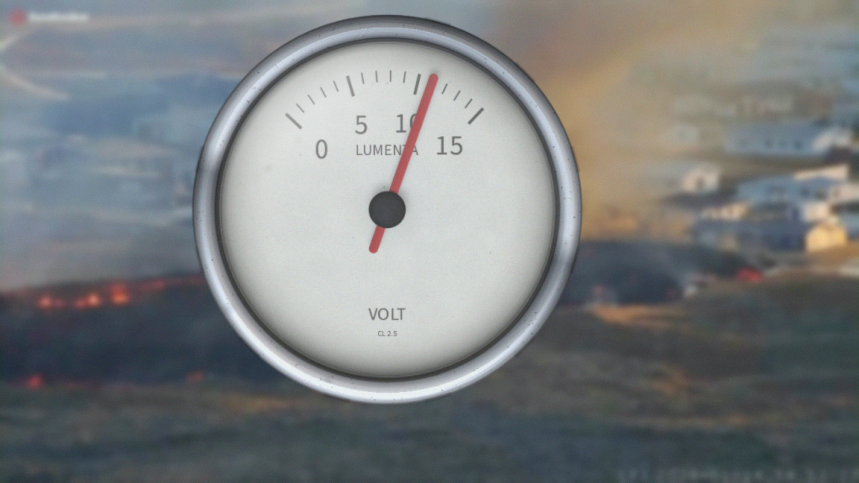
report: 11V
